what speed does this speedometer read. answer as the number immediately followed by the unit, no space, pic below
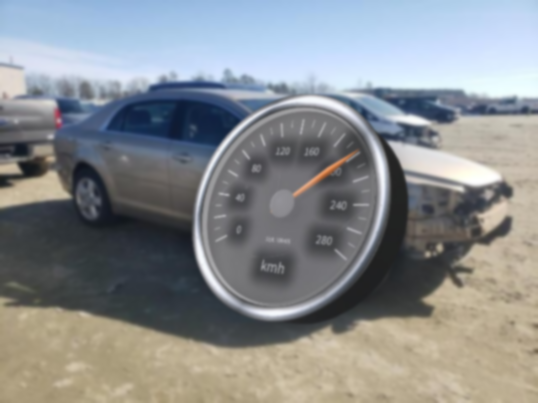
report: 200km/h
